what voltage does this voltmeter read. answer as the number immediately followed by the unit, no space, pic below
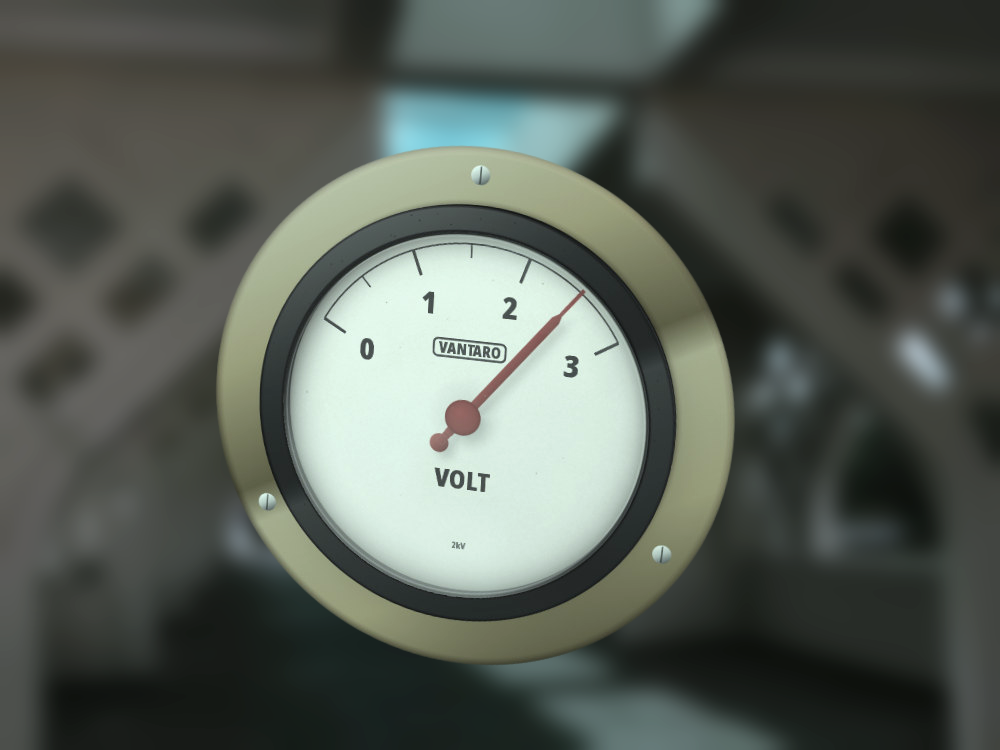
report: 2.5V
